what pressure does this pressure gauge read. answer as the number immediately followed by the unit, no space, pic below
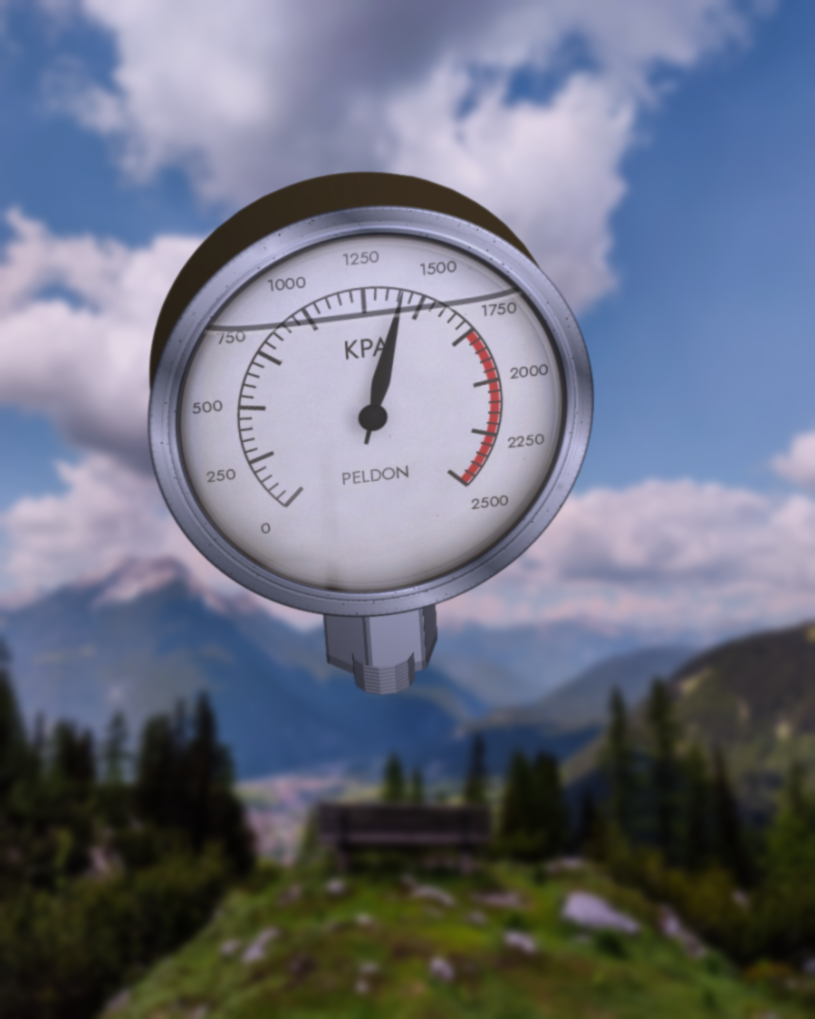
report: 1400kPa
